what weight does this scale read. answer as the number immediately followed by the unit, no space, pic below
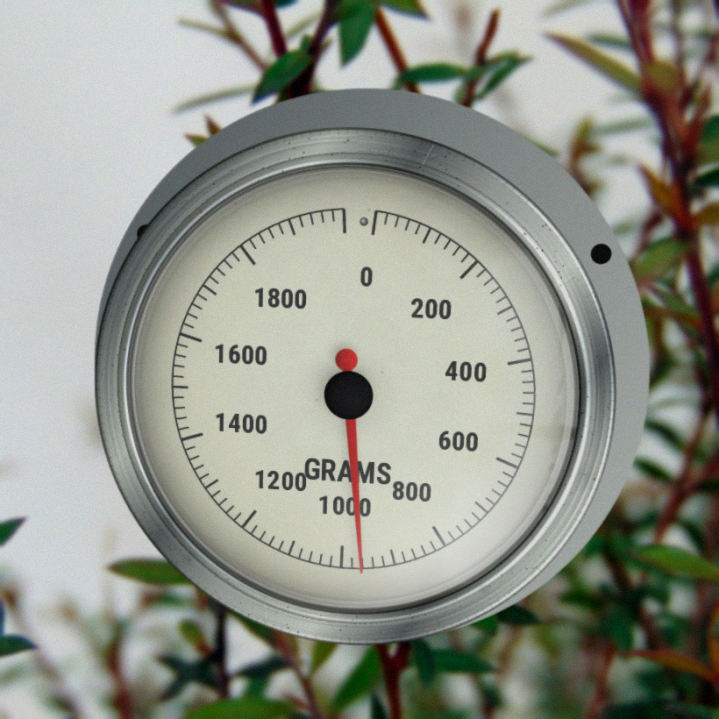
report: 960g
